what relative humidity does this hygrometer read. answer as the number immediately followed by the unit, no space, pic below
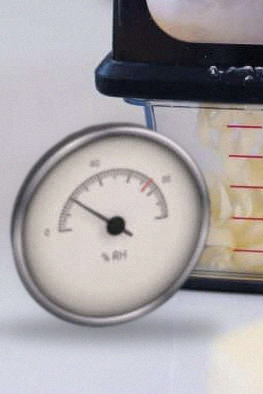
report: 20%
